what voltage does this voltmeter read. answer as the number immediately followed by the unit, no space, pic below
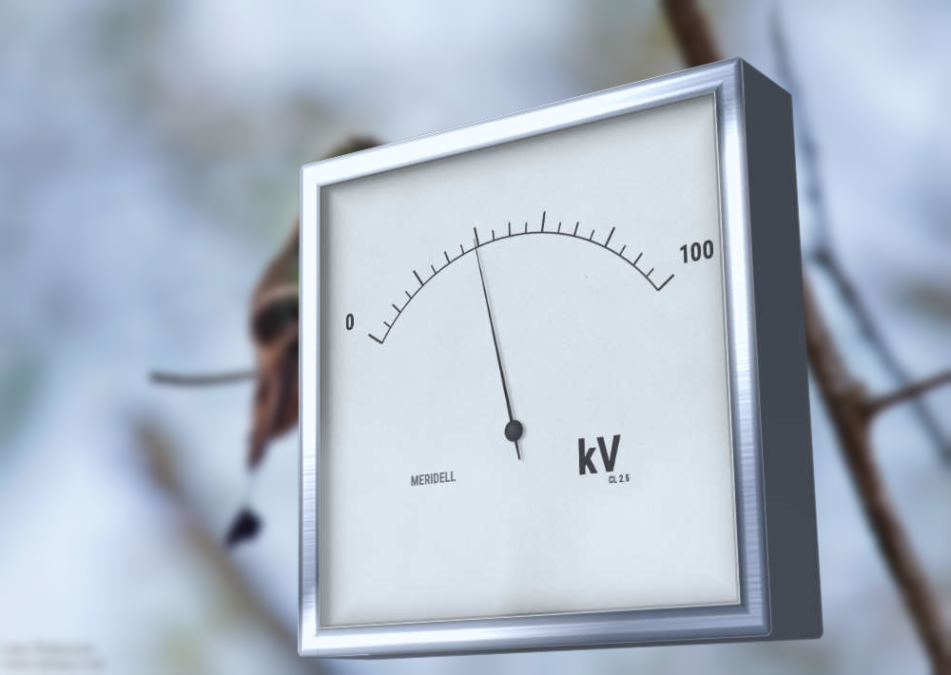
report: 40kV
